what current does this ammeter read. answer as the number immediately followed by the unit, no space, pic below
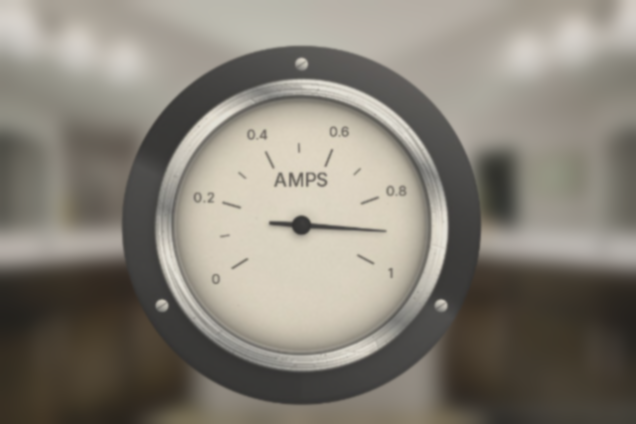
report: 0.9A
